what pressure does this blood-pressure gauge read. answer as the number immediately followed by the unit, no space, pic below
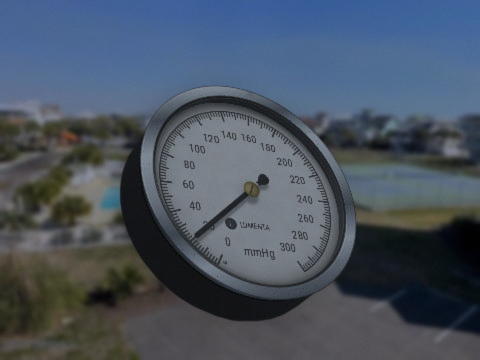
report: 20mmHg
